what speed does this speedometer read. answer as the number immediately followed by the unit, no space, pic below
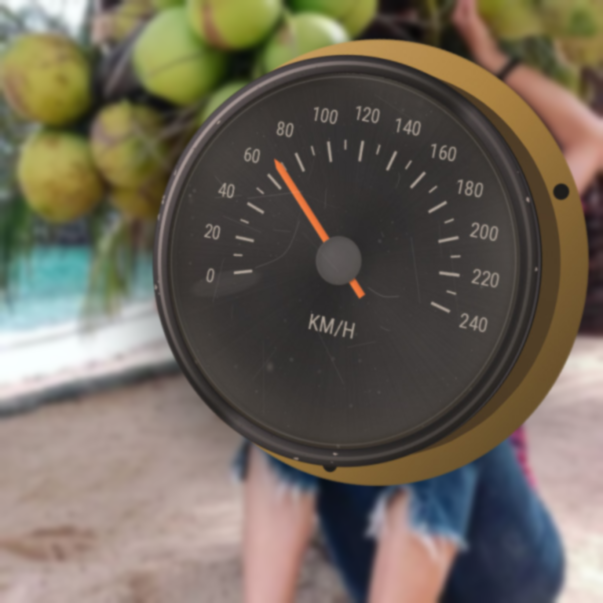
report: 70km/h
